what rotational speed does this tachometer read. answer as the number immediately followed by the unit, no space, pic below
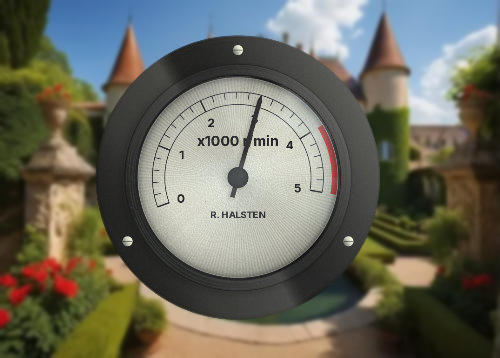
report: 3000rpm
